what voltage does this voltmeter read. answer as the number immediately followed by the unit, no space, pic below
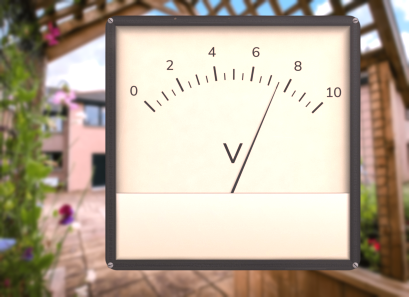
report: 7.5V
